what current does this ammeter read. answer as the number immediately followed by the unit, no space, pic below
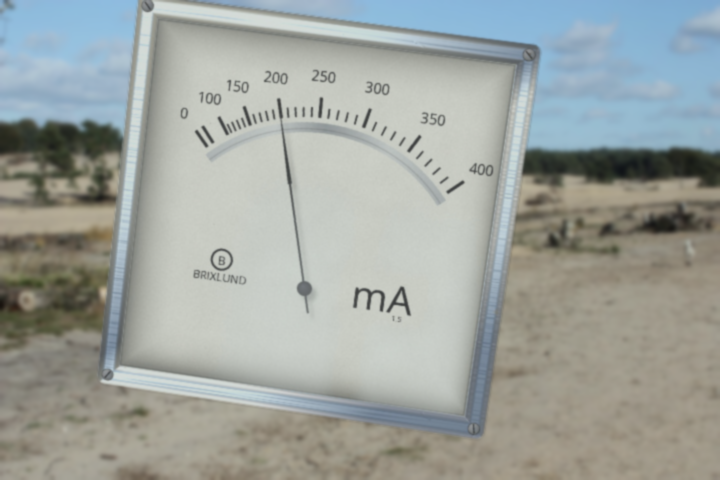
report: 200mA
